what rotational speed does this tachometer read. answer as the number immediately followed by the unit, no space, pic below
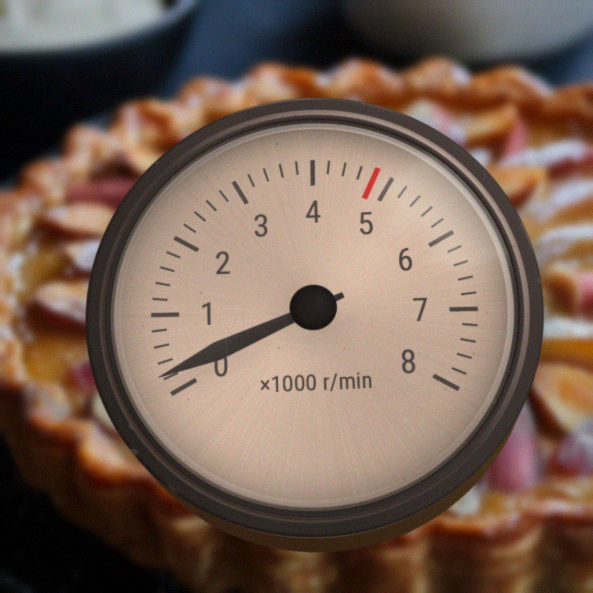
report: 200rpm
